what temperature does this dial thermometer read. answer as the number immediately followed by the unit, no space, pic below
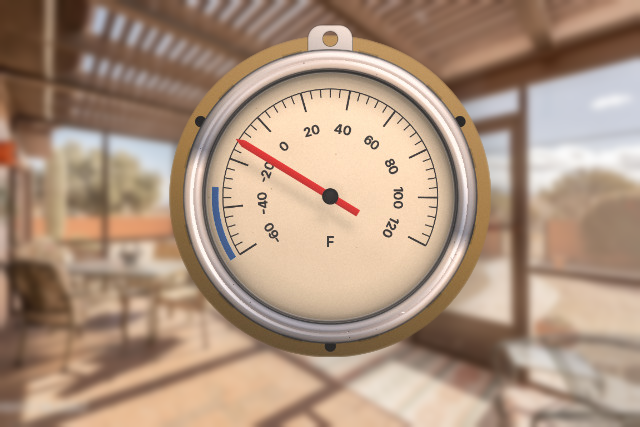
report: -12°F
